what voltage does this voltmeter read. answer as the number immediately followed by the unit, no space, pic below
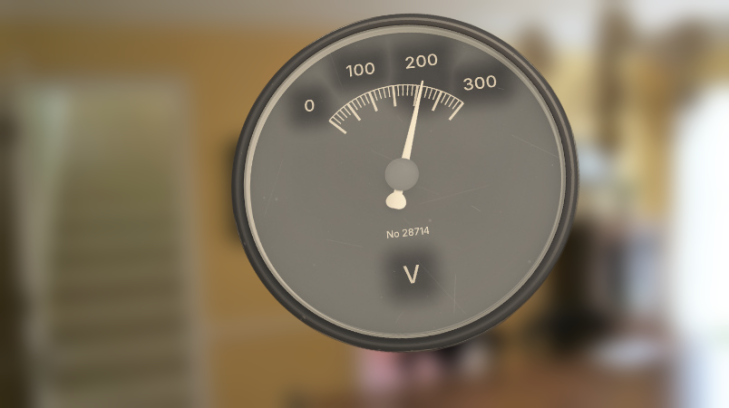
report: 210V
